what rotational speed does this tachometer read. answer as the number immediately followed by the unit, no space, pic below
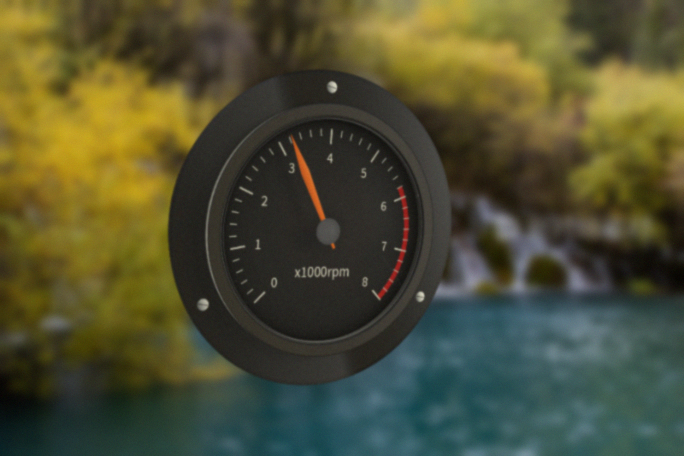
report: 3200rpm
